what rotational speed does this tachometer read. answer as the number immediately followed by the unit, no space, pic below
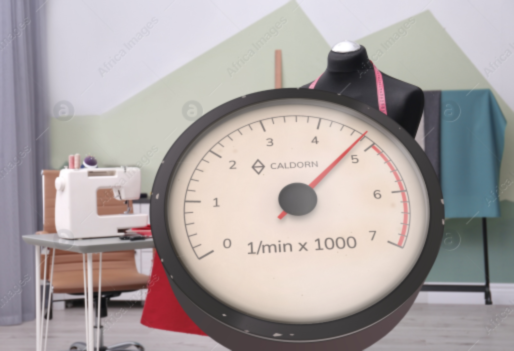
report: 4800rpm
